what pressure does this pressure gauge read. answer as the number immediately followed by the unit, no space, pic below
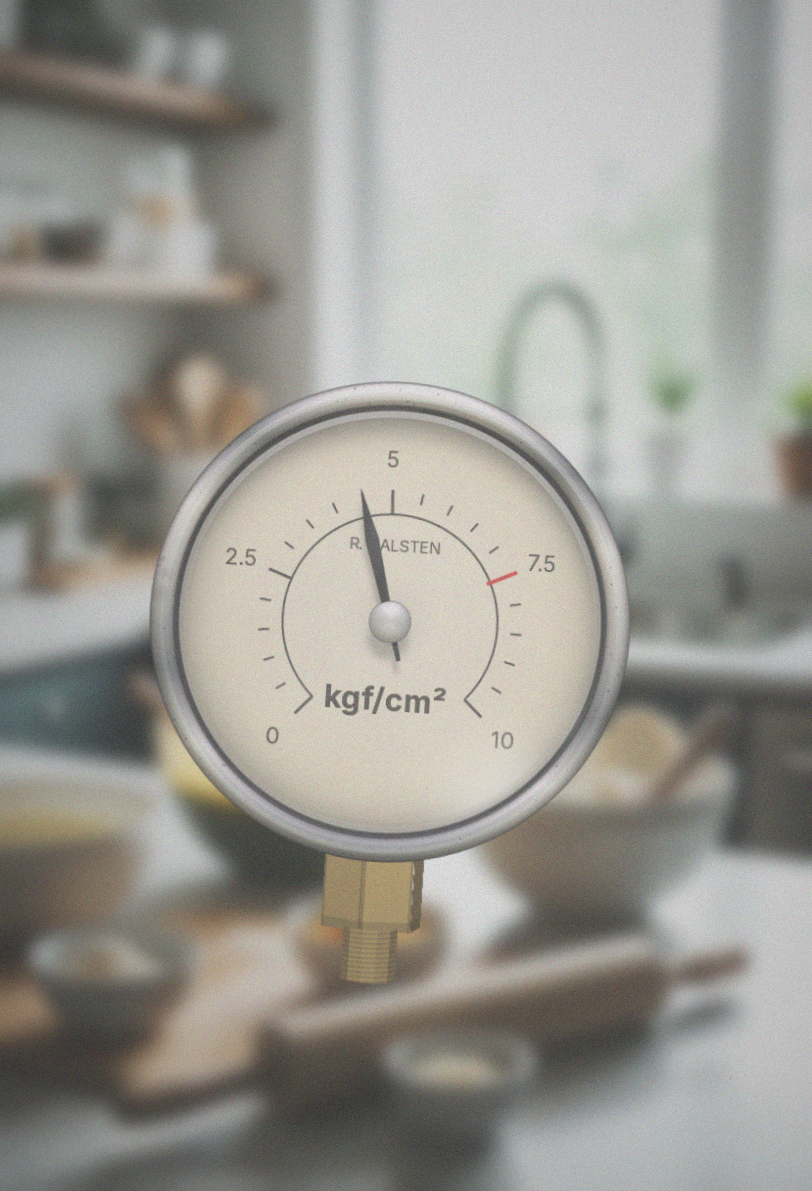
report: 4.5kg/cm²
